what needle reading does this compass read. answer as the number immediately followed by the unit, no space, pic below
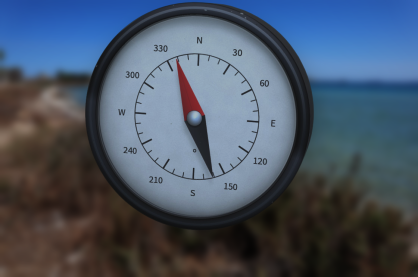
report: 340°
